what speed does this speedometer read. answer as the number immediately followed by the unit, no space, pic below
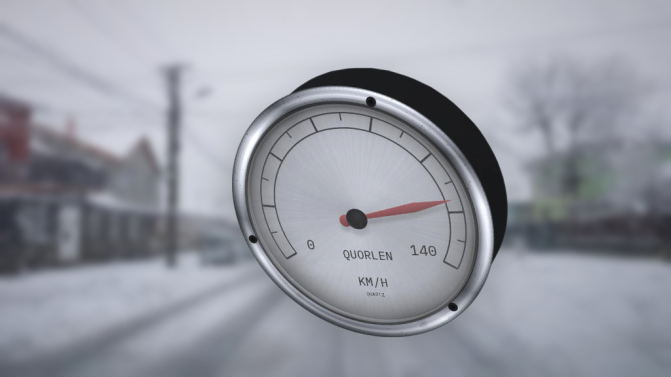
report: 115km/h
